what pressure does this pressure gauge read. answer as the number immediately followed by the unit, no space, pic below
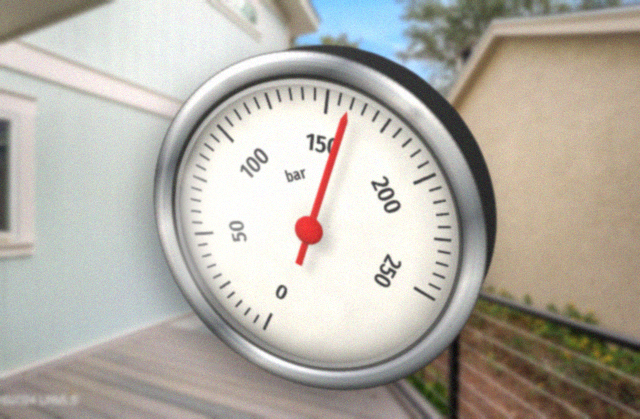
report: 160bar
